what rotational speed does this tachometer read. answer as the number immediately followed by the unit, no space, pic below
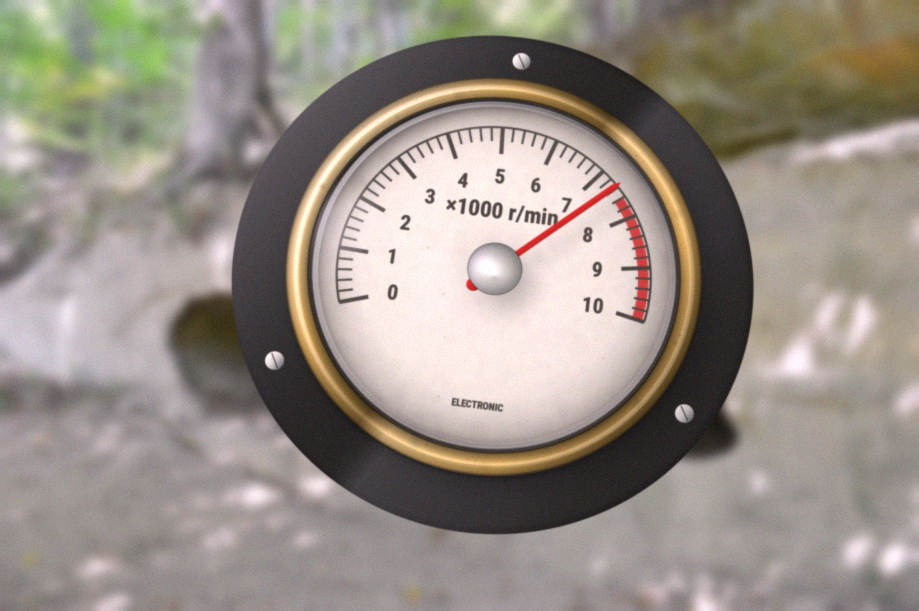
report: 7400rpm
